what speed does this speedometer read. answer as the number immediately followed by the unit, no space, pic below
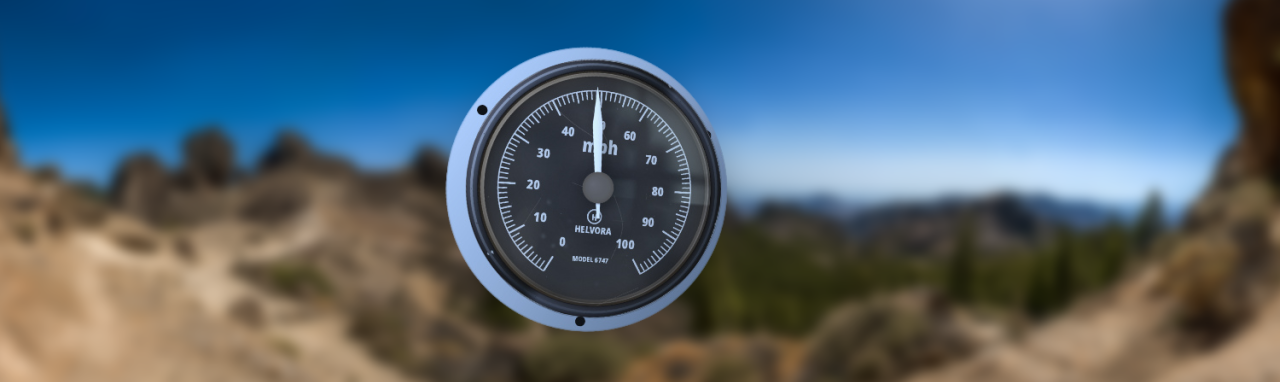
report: 49mph
